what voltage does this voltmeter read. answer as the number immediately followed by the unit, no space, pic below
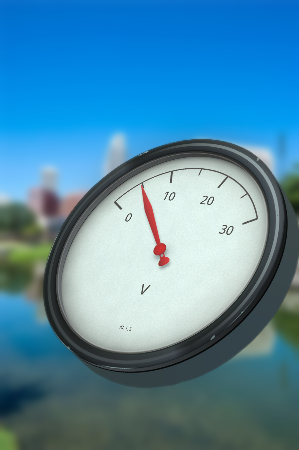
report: 5V
